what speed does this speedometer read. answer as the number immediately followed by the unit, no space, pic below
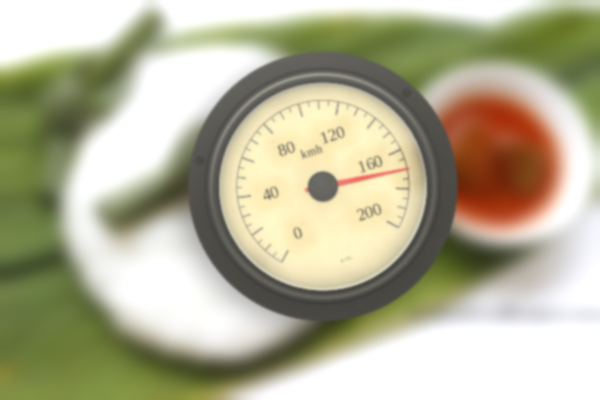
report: 170km/h
